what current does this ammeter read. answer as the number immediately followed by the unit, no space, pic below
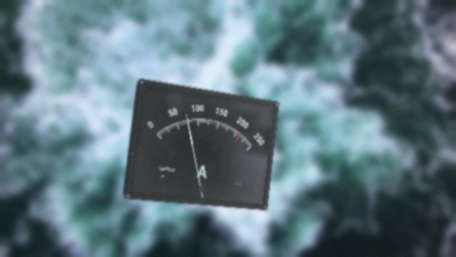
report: 75A
